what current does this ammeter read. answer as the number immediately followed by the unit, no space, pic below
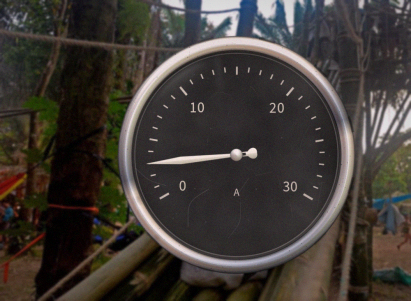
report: 3A
